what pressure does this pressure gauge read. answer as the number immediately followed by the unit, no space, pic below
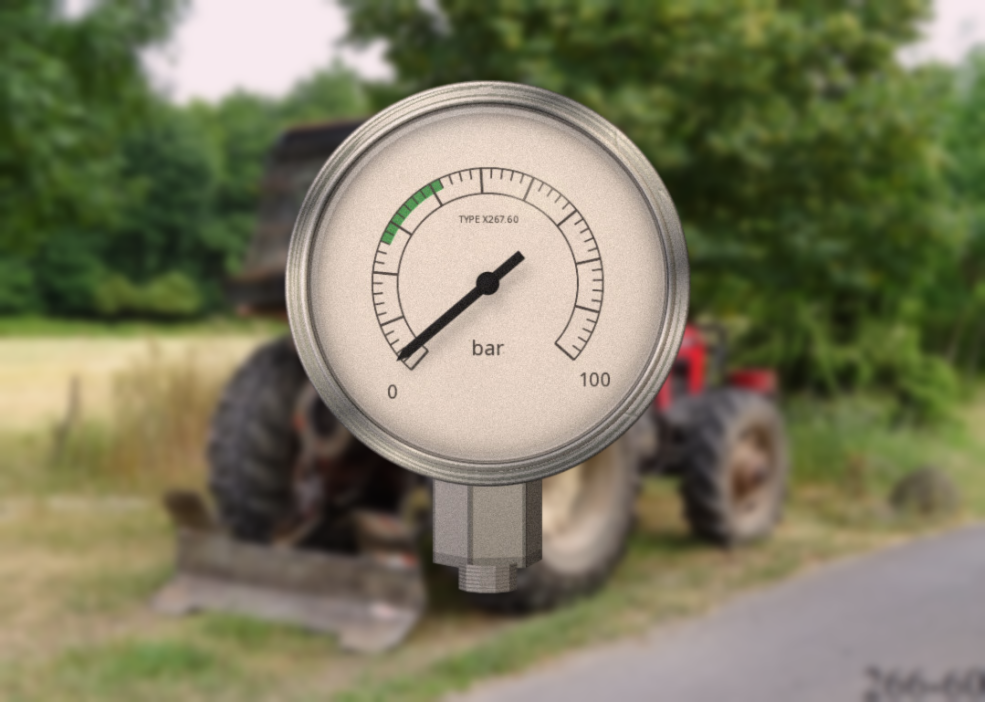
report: 3bar
